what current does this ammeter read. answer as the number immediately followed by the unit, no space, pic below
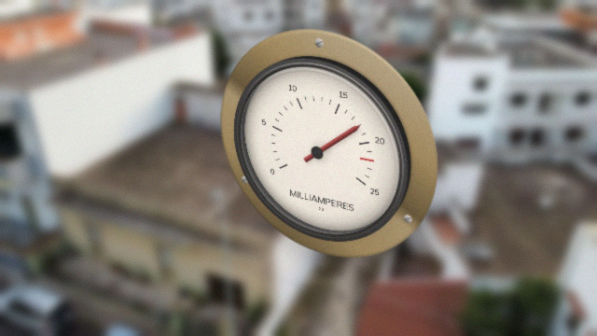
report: 18mA
